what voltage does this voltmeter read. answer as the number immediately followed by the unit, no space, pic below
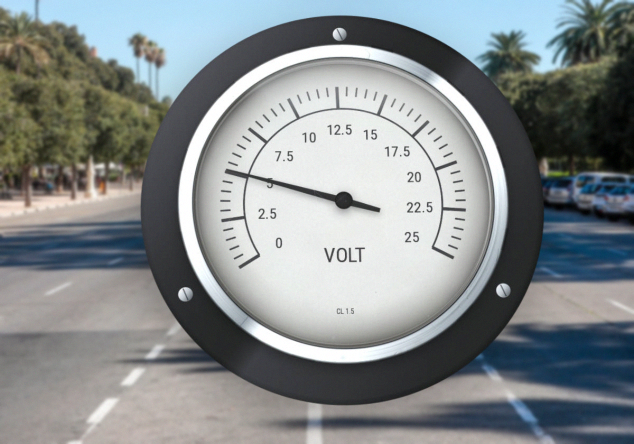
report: 5V
